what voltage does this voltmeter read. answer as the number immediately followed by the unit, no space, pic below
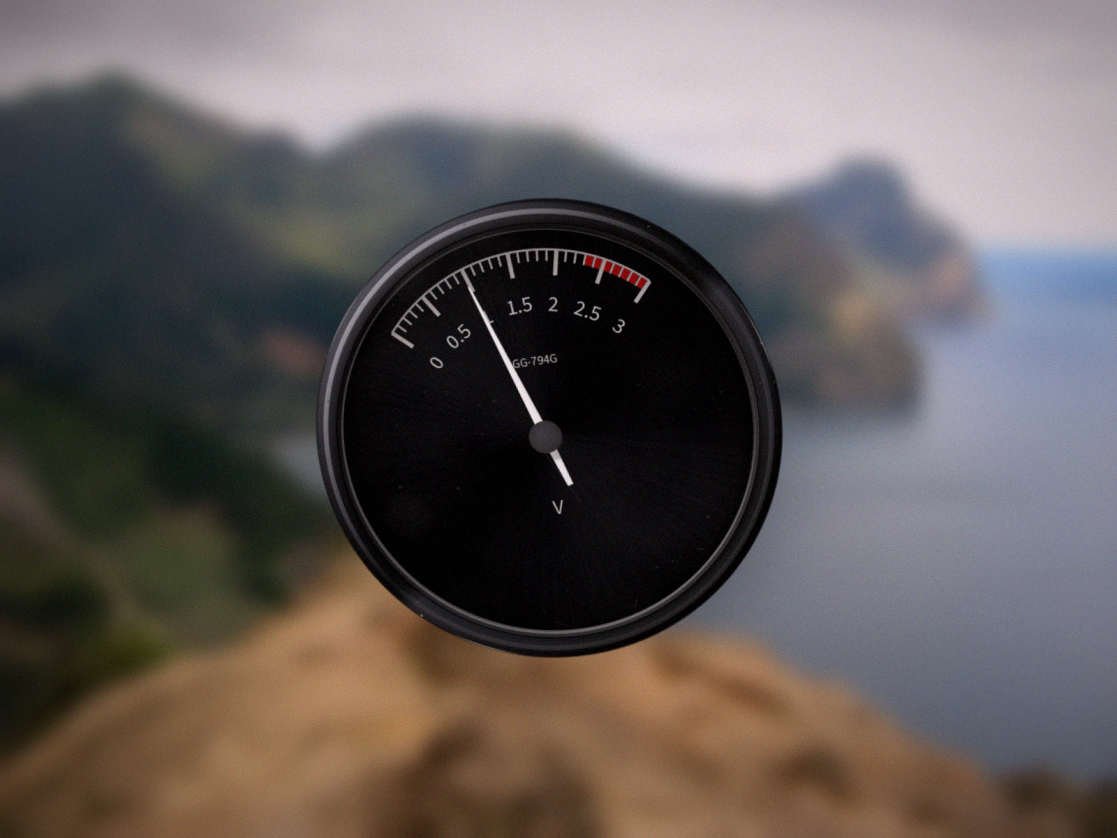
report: 1V
